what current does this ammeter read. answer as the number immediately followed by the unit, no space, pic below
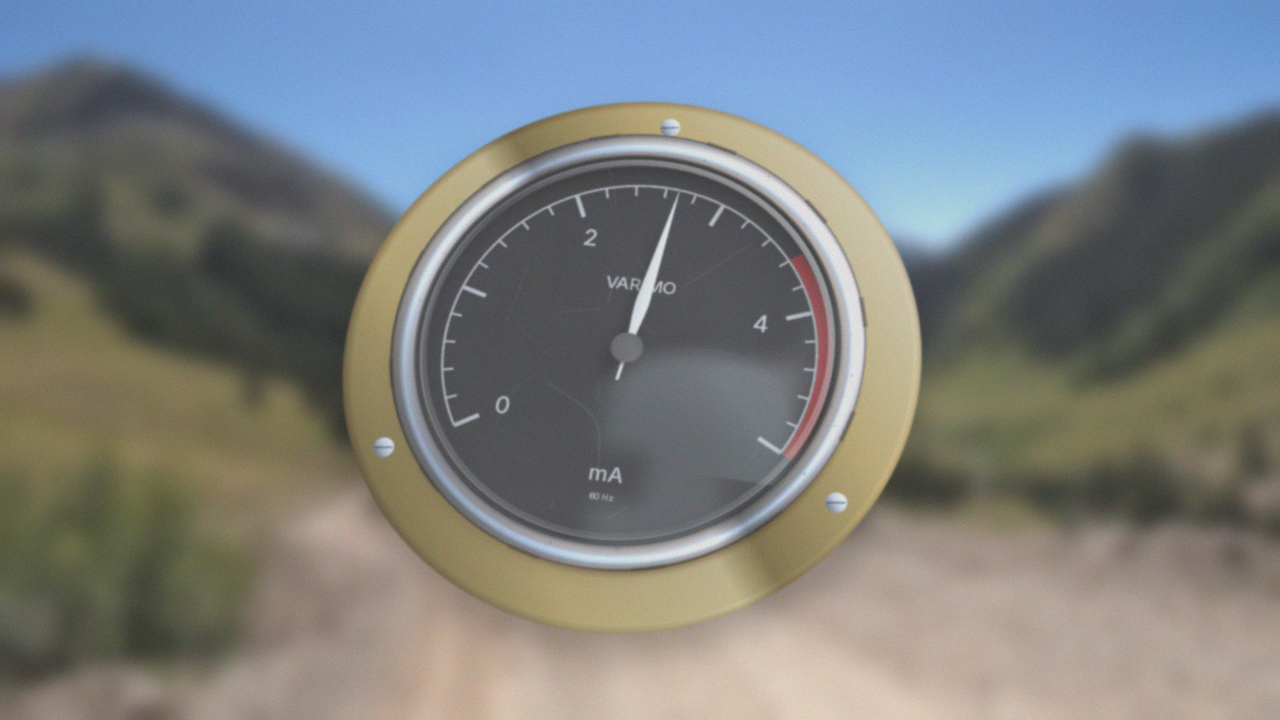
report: 2.7mA
